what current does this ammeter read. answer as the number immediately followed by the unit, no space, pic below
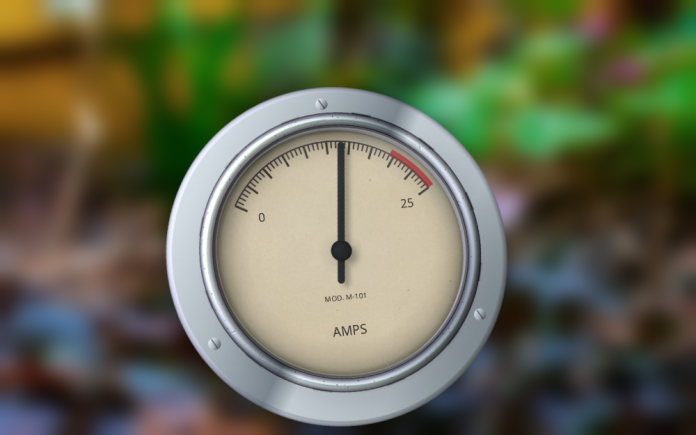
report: 14A
